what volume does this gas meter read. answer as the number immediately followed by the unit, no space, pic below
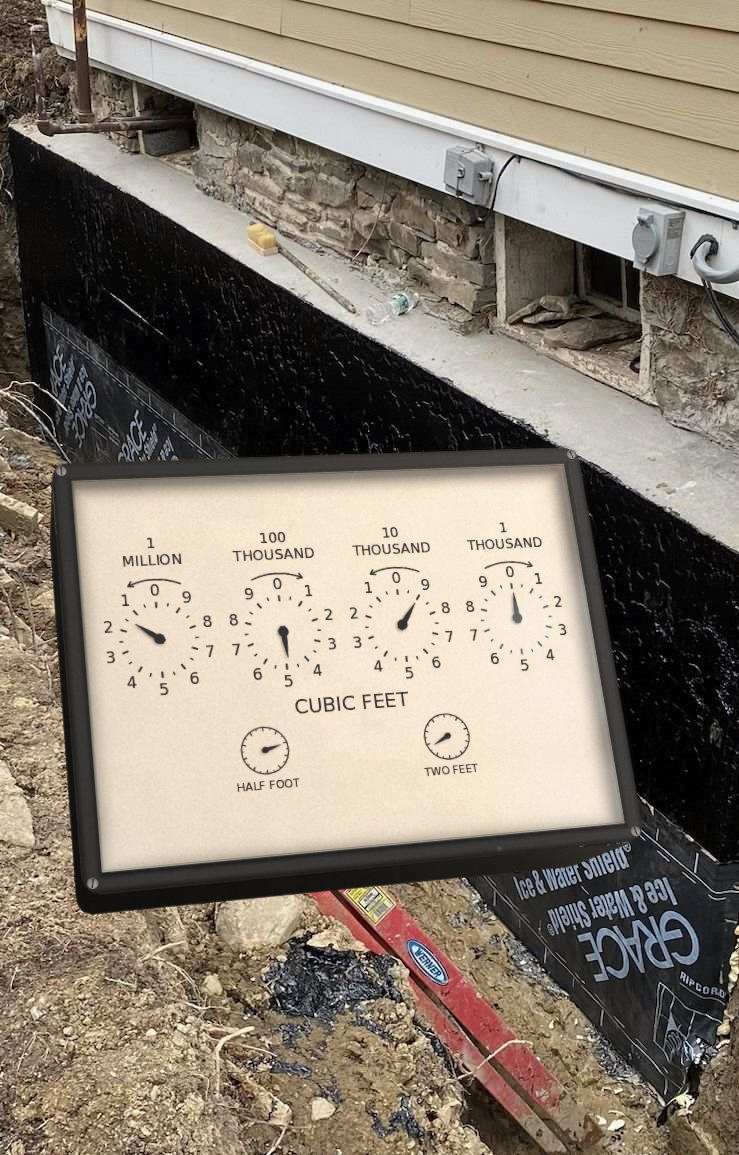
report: 149000ft³
